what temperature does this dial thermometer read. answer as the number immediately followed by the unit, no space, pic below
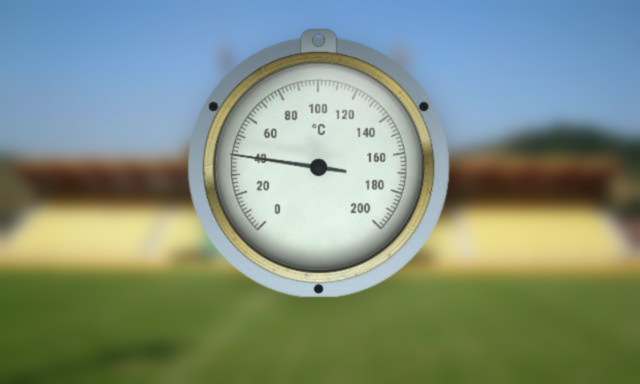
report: 40°C
